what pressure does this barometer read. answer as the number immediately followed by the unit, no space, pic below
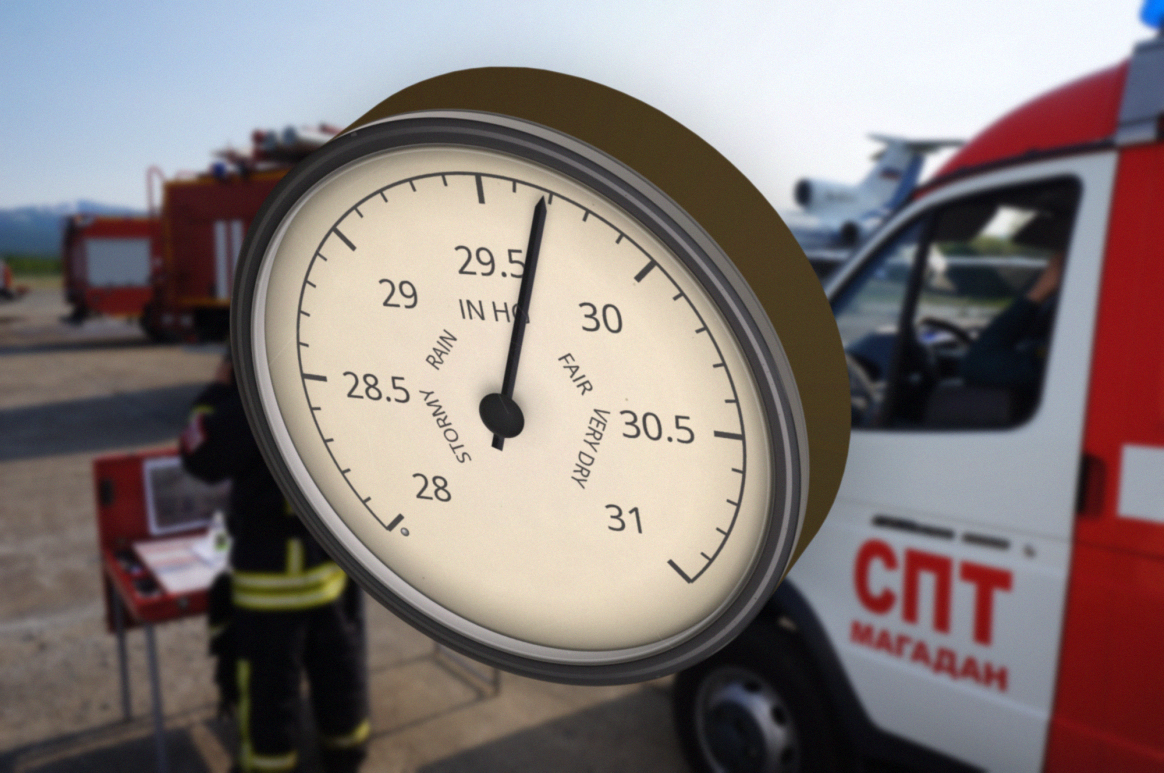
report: 29.7inHg
